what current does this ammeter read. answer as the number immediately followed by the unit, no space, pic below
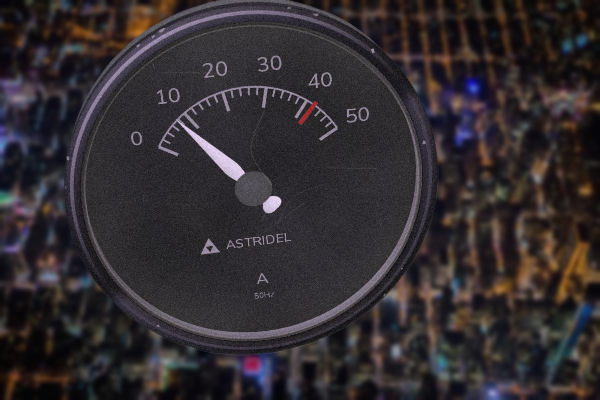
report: 8A
